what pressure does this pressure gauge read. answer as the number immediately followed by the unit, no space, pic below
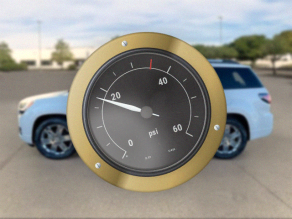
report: 17.5psi
